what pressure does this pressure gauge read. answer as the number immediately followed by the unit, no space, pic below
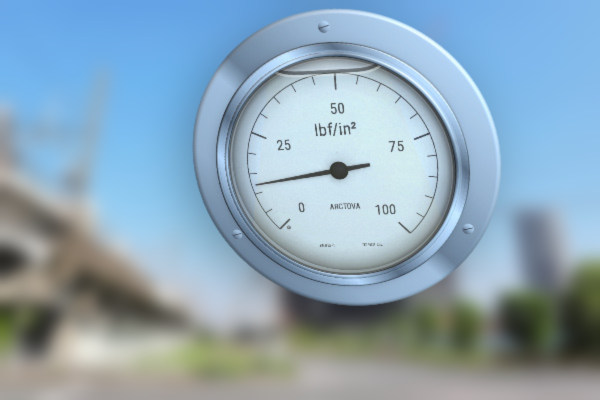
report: 12.5psi
